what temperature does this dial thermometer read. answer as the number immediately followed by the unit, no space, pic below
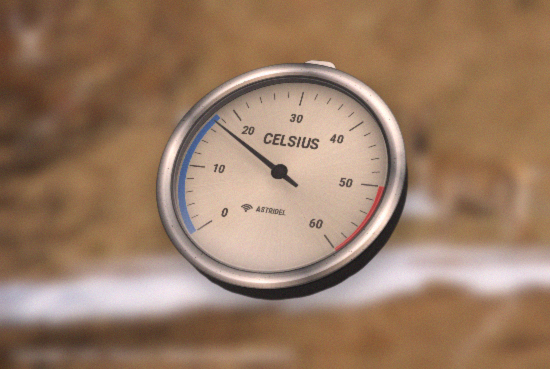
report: 17°C
